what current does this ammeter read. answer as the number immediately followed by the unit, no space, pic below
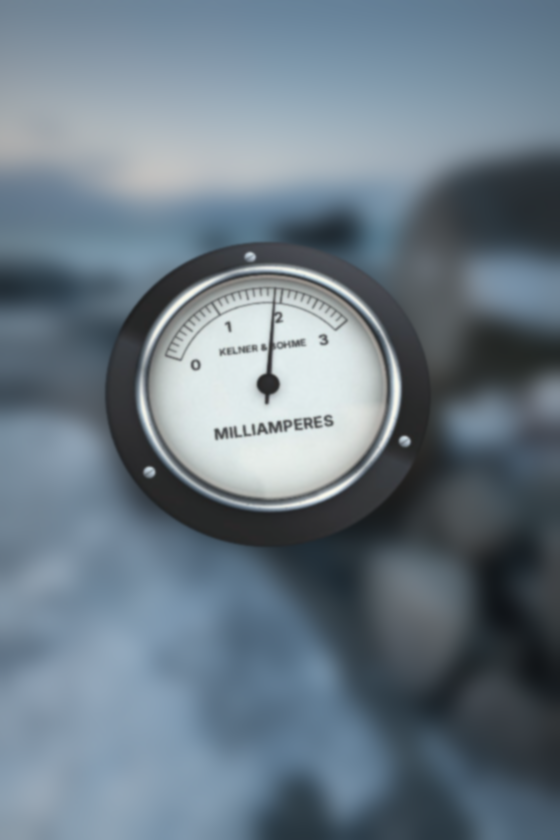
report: 1.9mA
